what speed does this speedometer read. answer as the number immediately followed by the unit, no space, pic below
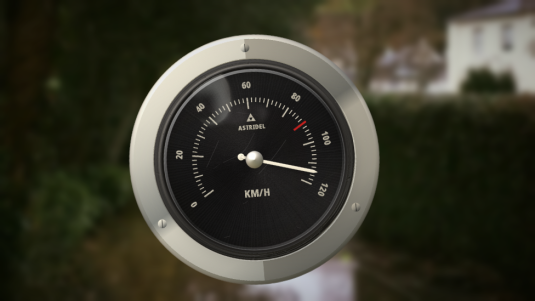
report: 114km/h
